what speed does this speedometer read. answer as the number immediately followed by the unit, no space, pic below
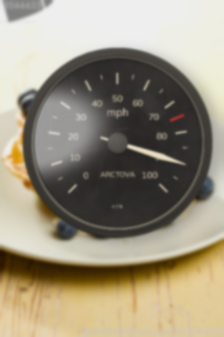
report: 90mph
